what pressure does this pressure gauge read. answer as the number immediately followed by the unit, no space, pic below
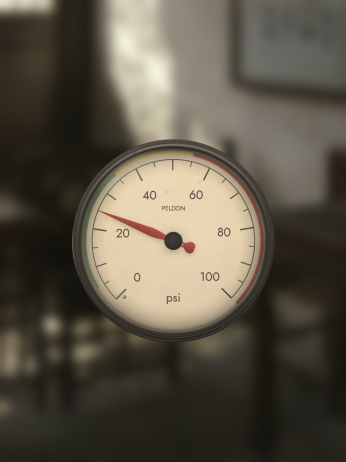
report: 25psi
